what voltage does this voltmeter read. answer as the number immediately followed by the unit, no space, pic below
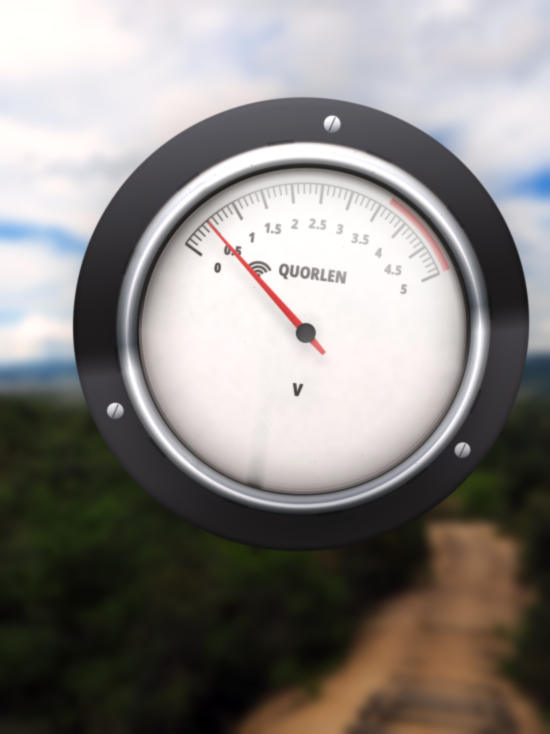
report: 0.5V
